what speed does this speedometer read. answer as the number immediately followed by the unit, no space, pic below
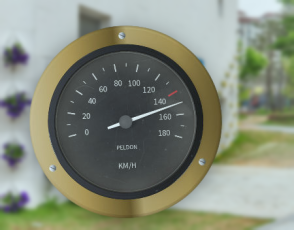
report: 150km/h
